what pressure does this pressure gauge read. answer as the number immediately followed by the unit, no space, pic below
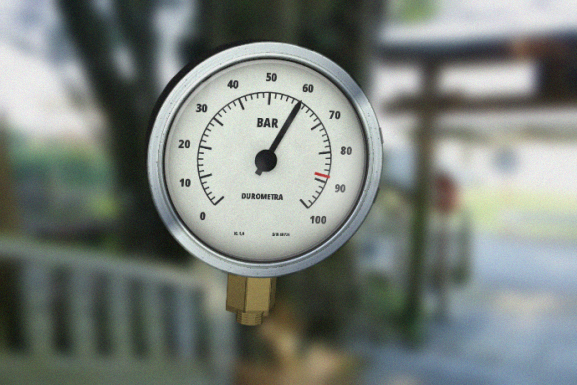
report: 60bar
